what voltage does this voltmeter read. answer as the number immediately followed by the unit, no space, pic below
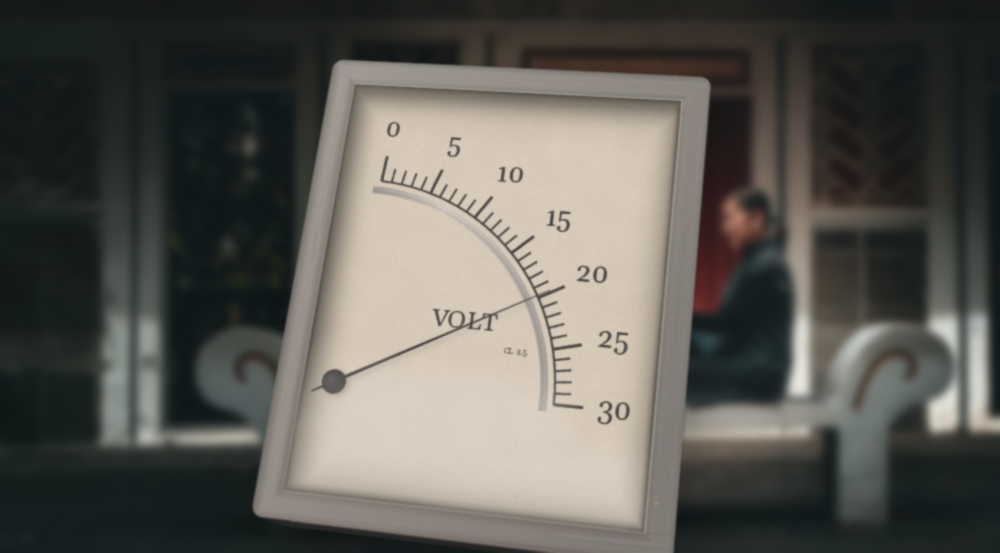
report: 20V
